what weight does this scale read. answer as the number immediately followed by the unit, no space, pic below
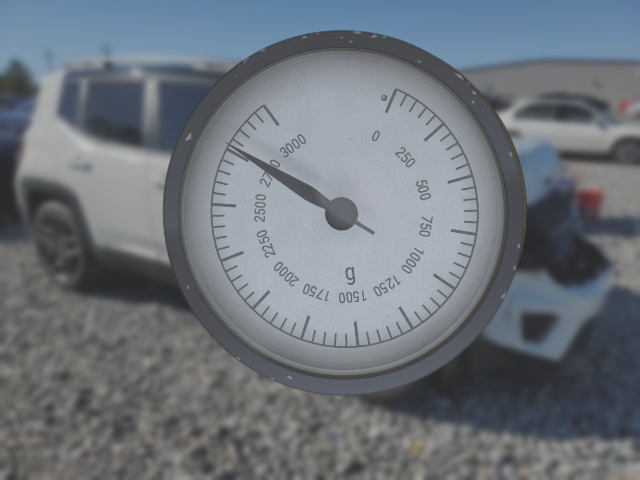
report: 2775g
